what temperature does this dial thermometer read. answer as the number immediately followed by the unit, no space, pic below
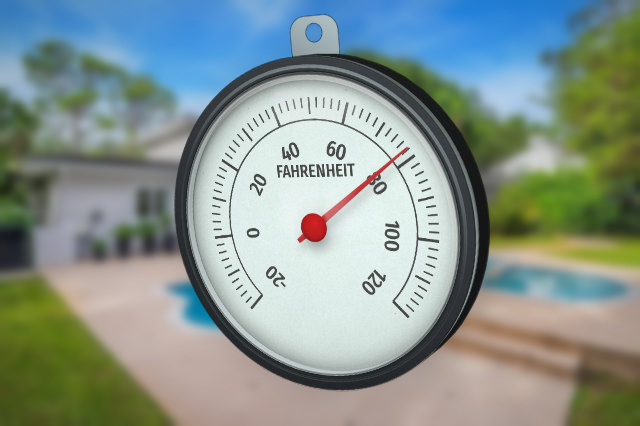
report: 78°F
